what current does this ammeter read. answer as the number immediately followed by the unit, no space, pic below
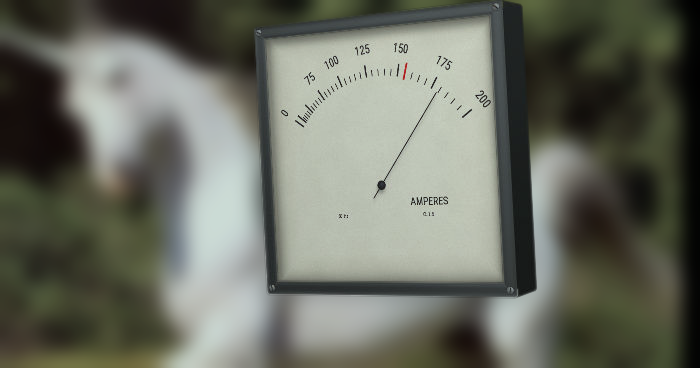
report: 180A
